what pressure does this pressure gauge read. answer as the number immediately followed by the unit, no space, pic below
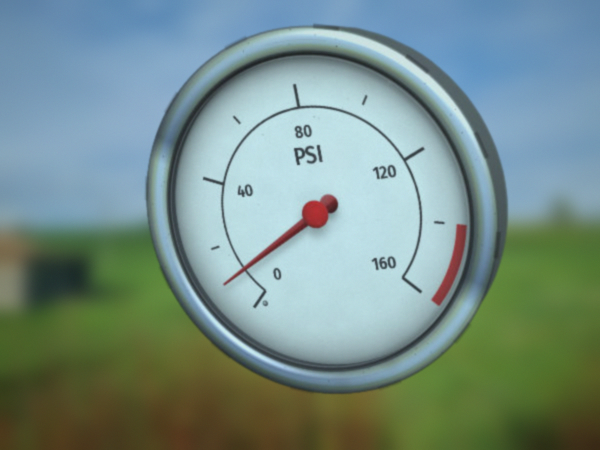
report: 10psi
